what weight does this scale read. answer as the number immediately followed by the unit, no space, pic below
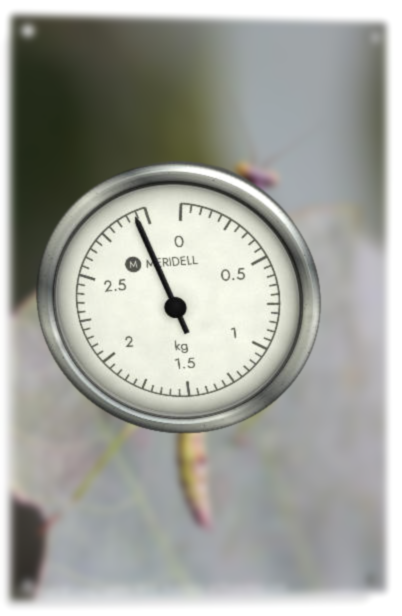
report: 2.95kg
